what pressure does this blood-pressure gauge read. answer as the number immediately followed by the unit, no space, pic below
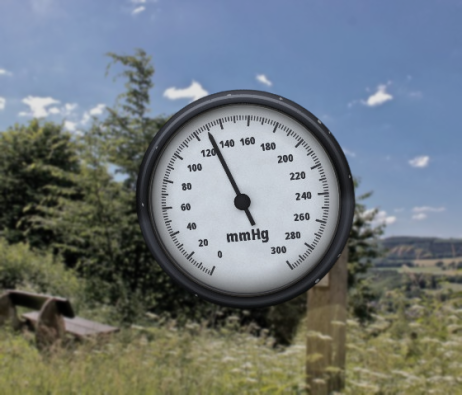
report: 130mmHg
